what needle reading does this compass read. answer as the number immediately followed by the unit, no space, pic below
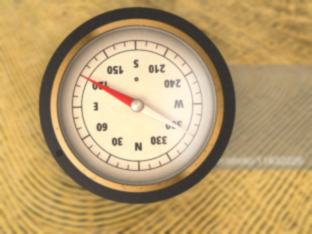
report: 120°
